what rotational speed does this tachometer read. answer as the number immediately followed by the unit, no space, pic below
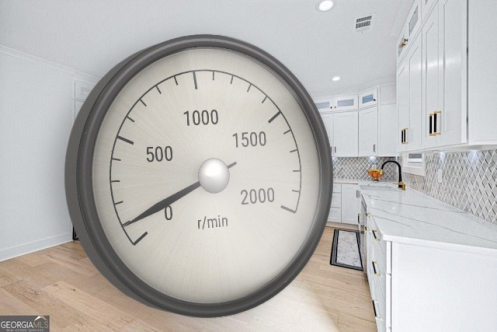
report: 100rpm
